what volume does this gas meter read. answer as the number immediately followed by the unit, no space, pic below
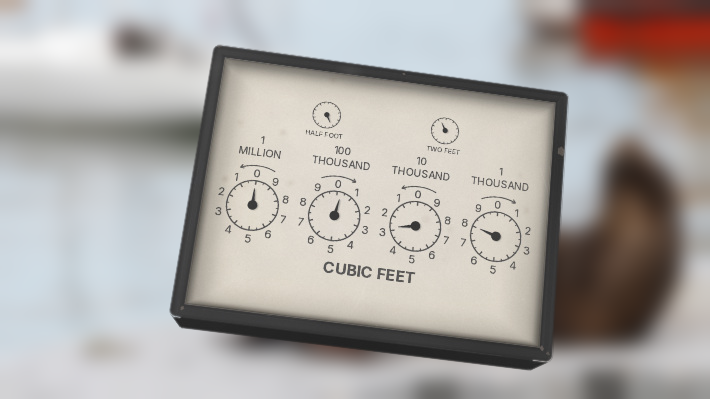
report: 2800ft³
